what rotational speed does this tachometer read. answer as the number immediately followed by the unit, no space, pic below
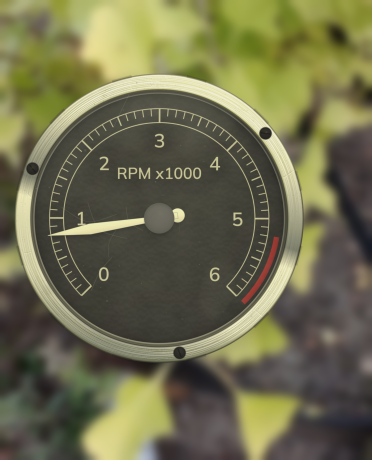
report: 800rpm
